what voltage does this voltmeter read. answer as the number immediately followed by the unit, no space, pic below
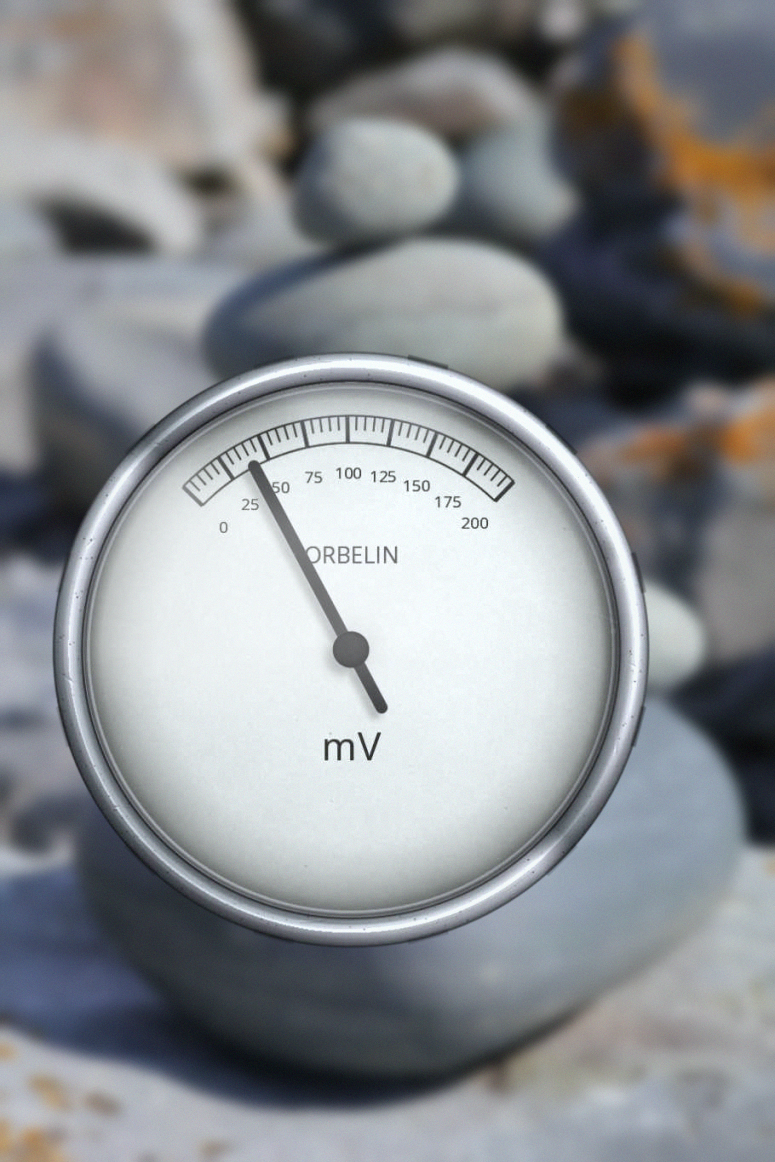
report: 40mV
